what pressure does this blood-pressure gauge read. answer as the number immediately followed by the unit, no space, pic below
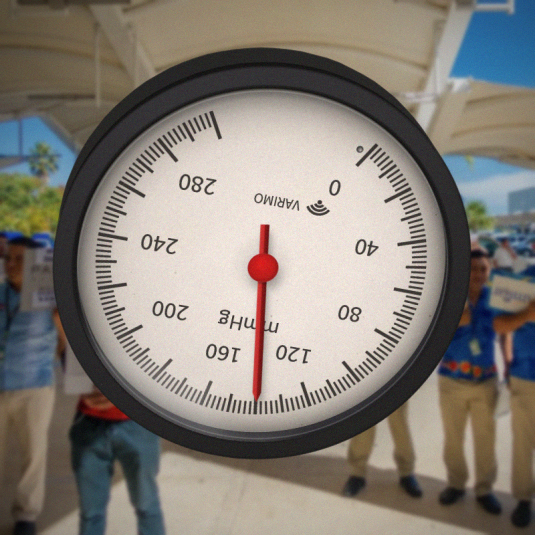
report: 140mmHg
